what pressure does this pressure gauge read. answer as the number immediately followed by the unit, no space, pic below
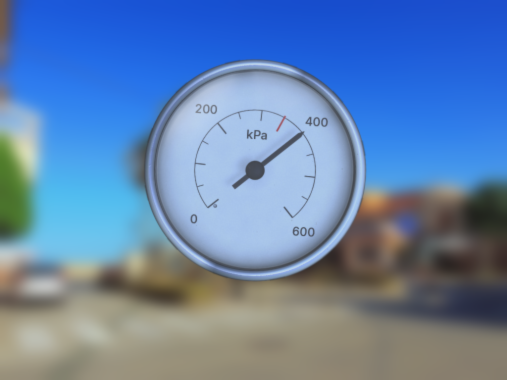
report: 400kPa
